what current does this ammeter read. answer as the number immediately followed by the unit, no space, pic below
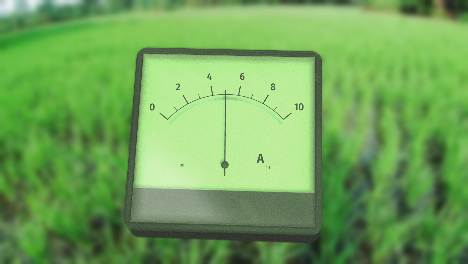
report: 5A
